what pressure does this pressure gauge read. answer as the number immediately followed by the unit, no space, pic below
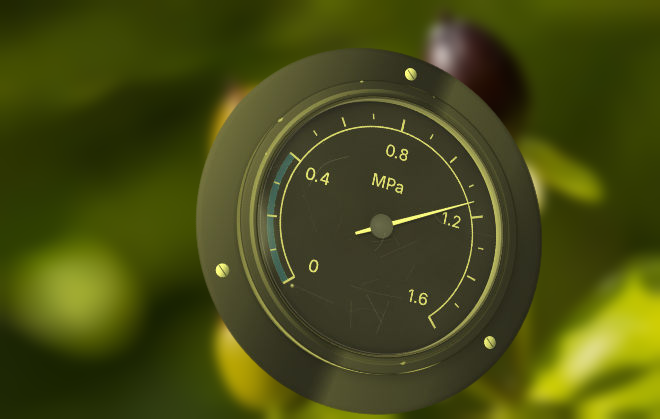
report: 1.15MPa
